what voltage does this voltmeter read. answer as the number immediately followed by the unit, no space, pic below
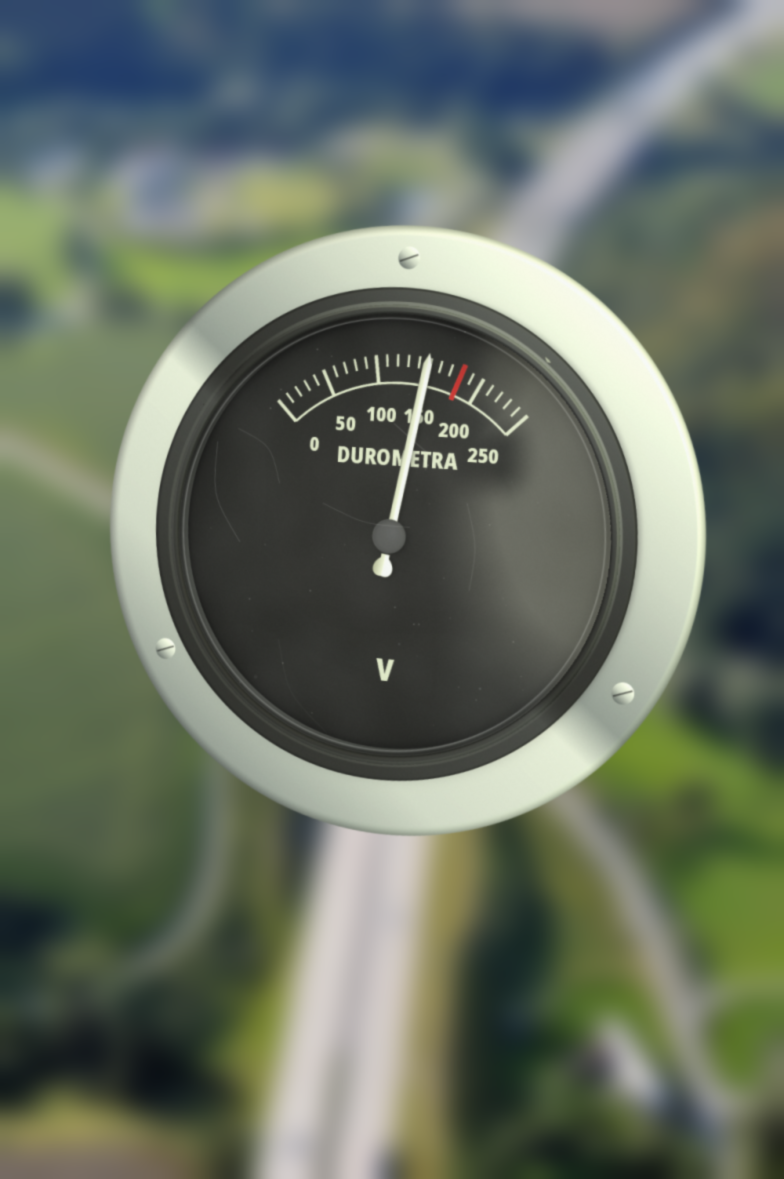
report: 150V
